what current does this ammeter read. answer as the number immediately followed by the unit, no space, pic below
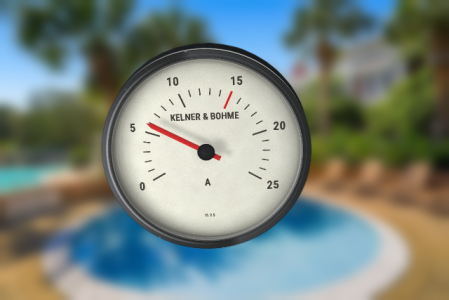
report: 6A
